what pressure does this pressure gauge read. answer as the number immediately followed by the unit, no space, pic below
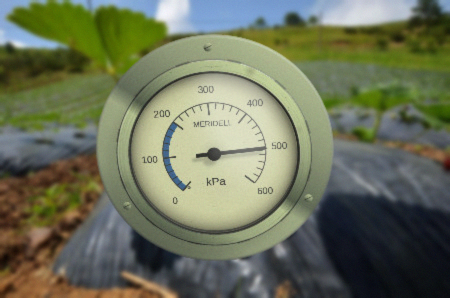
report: 500kPa
